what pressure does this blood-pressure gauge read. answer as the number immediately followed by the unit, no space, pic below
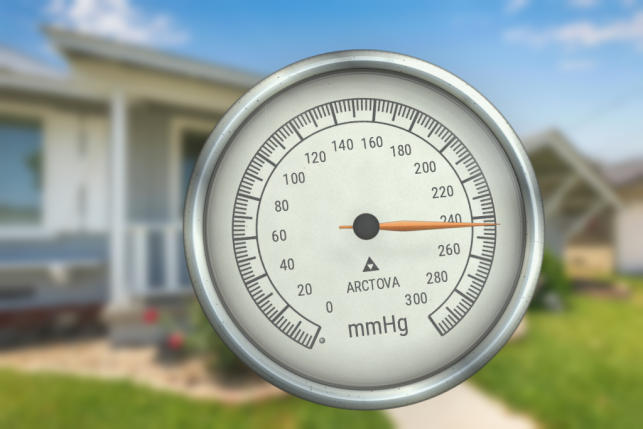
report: 244mmHg
